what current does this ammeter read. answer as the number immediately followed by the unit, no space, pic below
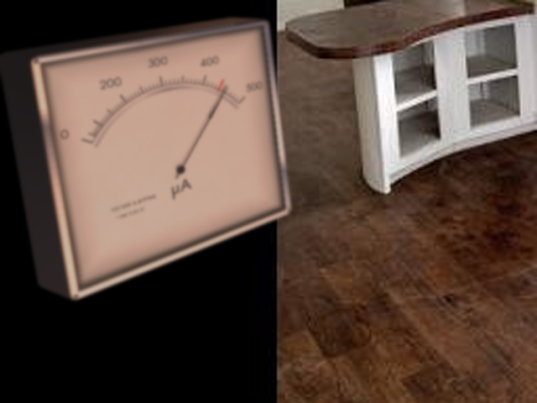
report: 450µA
